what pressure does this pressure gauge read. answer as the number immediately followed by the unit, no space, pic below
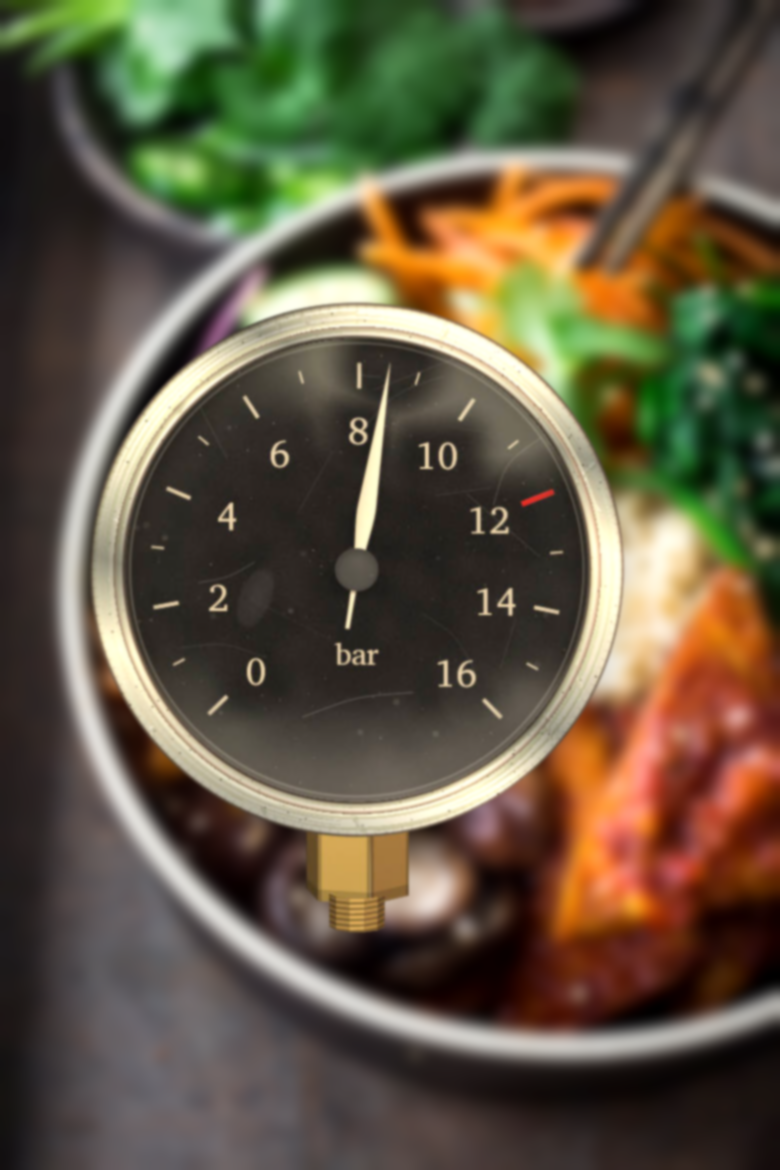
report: 8.5bar
